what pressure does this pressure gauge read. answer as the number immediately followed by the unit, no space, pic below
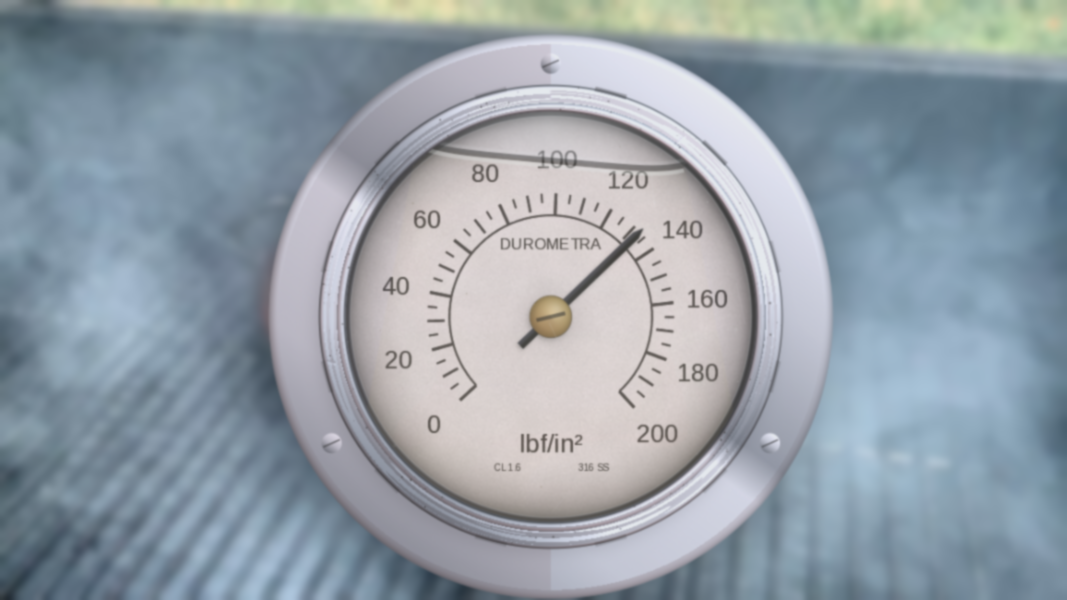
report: 132.5psi
